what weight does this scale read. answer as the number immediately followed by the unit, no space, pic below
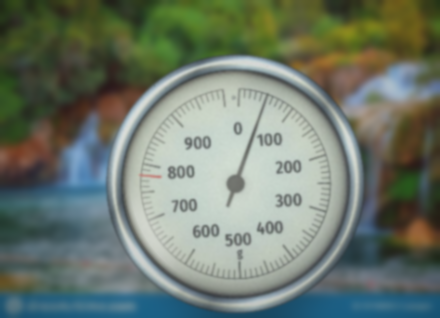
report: 50g
